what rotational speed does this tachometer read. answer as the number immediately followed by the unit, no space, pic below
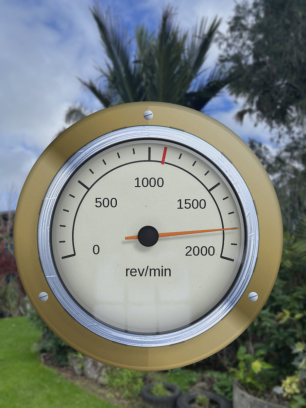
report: 1800rpm
